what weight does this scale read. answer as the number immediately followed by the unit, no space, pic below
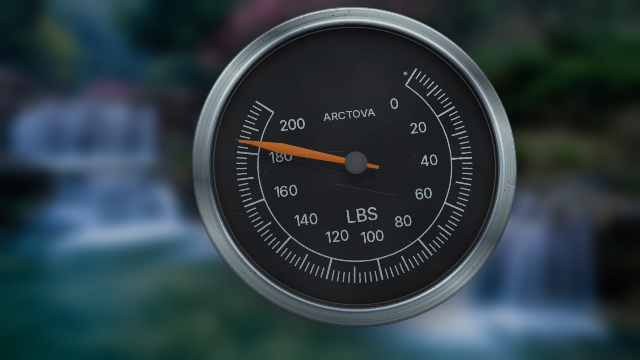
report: 184lb
